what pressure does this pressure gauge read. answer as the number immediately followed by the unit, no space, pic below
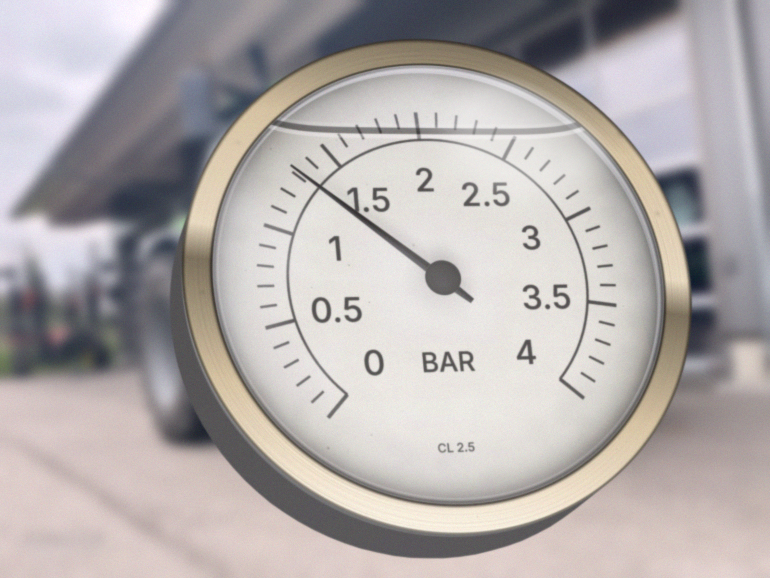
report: 1.3bar
